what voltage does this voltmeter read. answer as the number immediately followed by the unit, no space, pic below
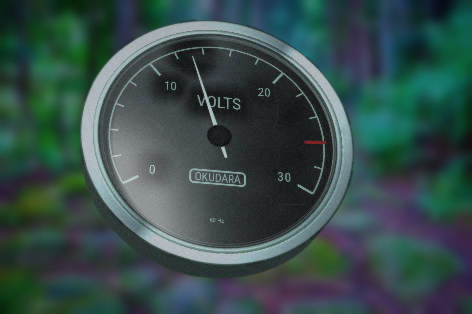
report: 13V
